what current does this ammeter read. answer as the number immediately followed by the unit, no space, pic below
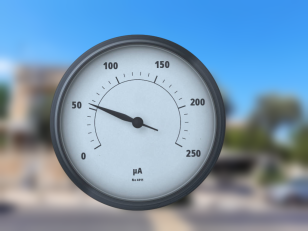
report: 55µA
